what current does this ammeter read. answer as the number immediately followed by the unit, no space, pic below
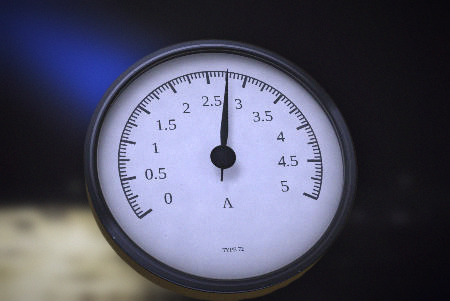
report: 2.75A
